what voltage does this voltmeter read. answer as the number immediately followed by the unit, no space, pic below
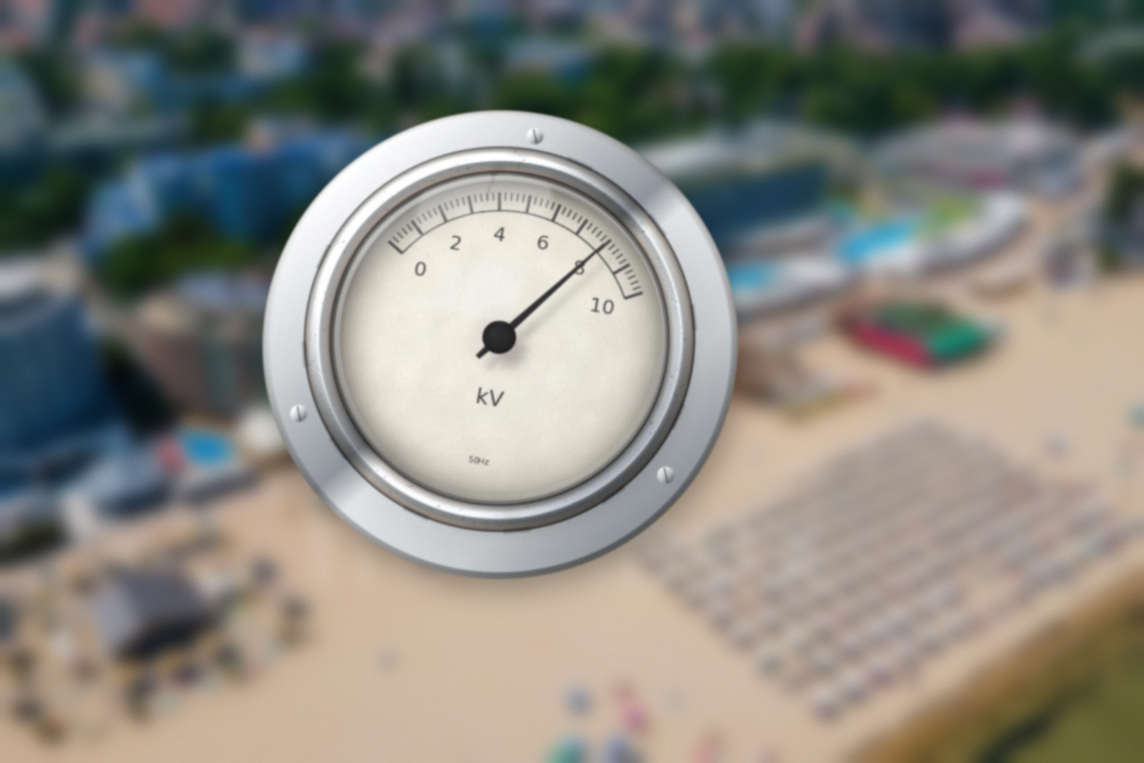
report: 8kV
